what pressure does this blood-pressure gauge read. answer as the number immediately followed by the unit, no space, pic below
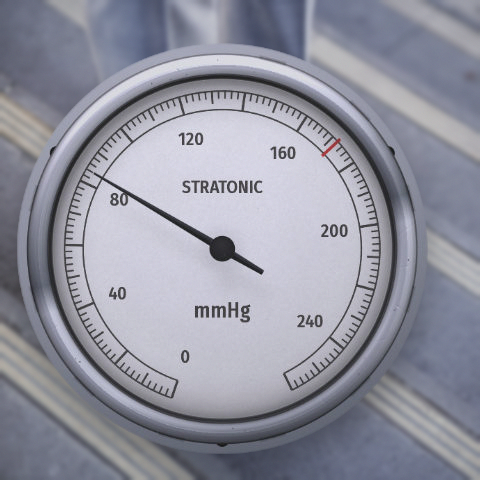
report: 84mmHg
